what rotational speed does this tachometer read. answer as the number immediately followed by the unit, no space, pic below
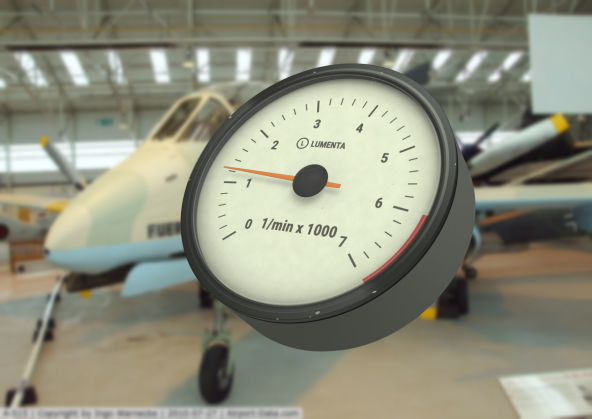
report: 1200rpm
